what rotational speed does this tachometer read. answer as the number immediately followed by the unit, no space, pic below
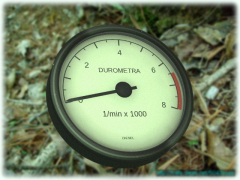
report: 0rpm
